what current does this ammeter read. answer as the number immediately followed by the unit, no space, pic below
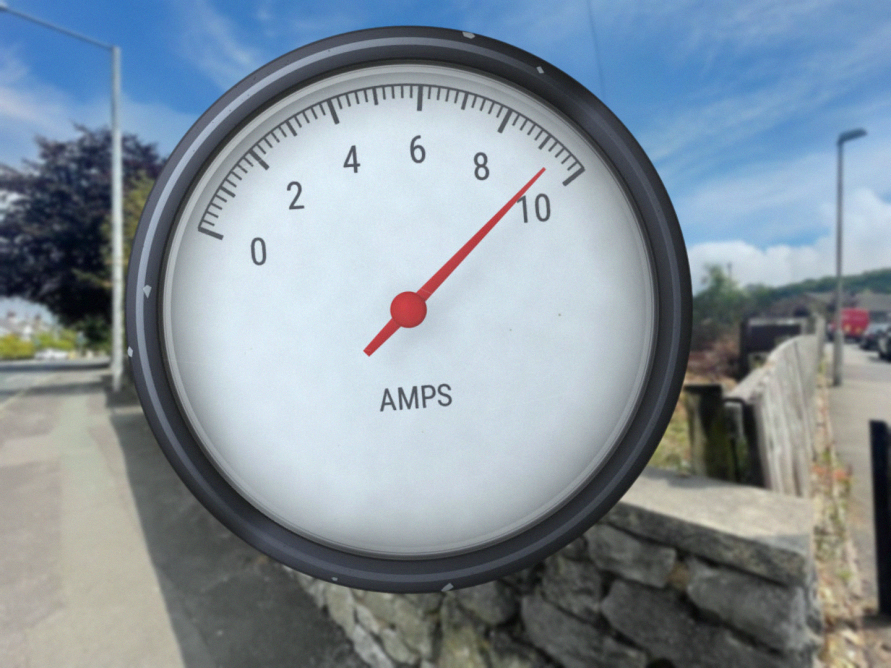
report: 9.4A
